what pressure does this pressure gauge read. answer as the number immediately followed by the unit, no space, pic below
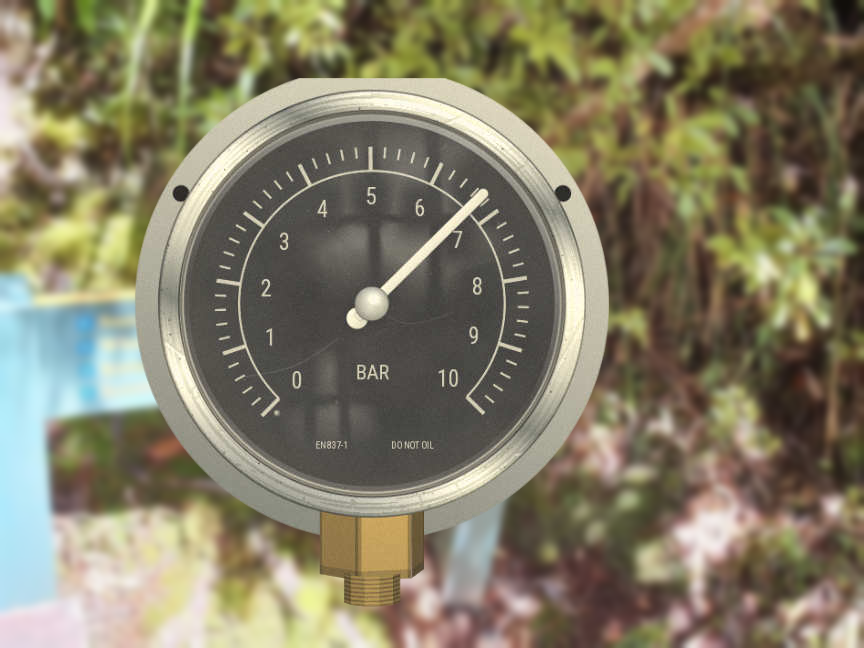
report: 6.7bar
